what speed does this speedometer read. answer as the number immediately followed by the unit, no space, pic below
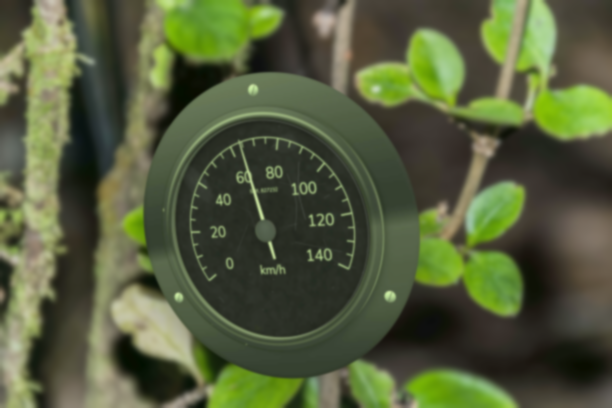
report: 65km/h
